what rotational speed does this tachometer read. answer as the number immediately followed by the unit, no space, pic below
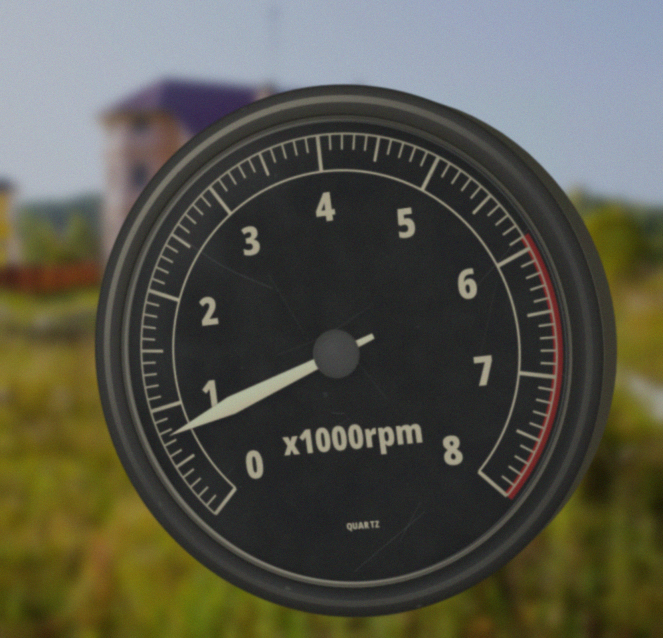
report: 750rpm
